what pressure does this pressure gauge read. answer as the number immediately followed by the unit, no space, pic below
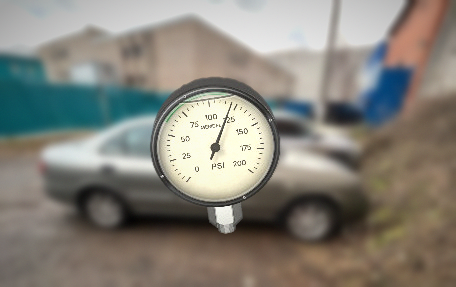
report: 120psi
